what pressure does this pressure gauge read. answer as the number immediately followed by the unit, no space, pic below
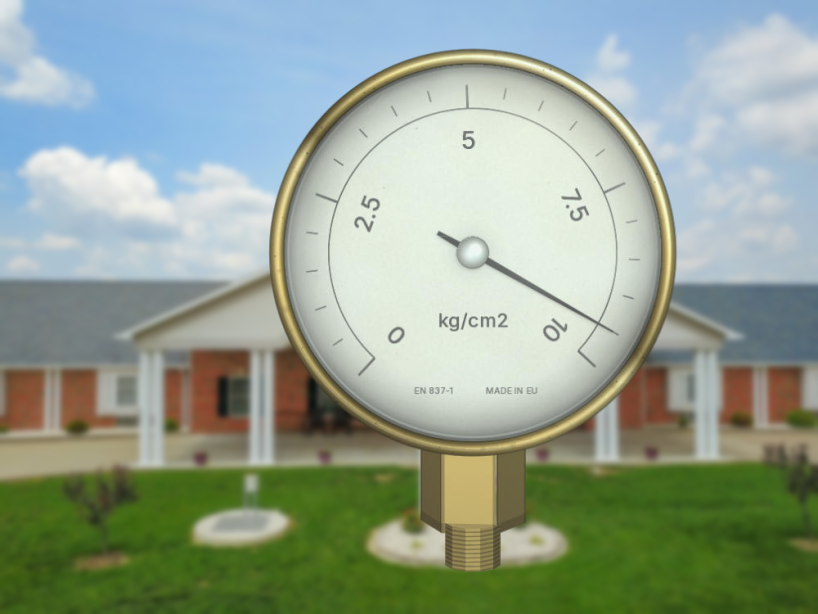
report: 9.5kg/cm²
